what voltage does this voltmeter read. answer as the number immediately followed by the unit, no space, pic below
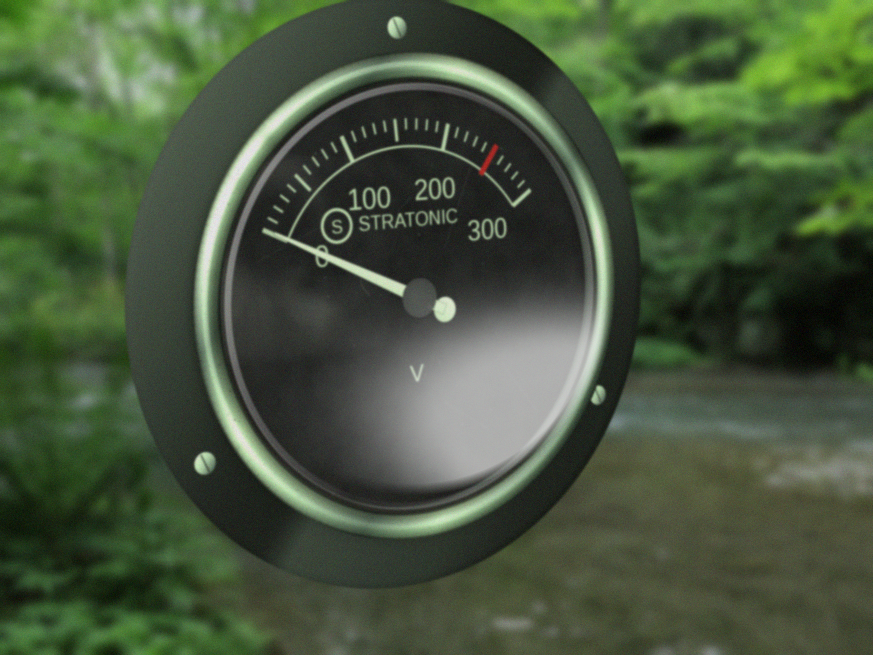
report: 0V
